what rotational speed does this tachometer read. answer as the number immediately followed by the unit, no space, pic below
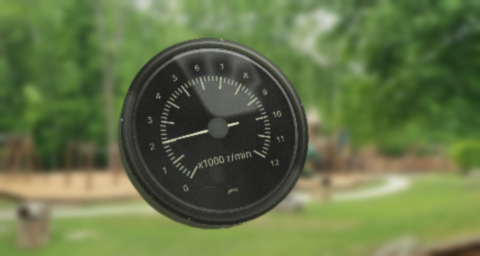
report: 2000rpm
